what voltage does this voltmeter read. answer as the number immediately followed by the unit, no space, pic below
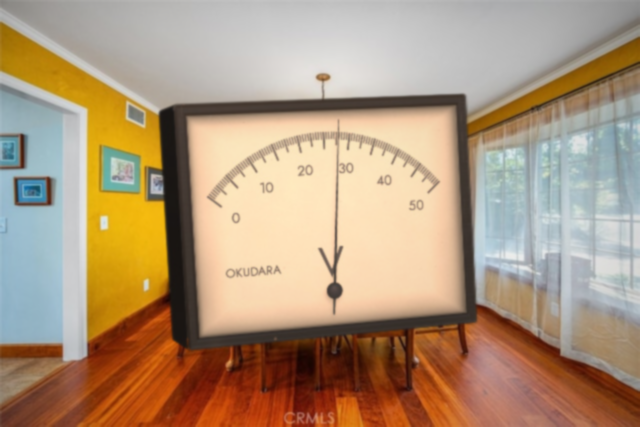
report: 27.5V
